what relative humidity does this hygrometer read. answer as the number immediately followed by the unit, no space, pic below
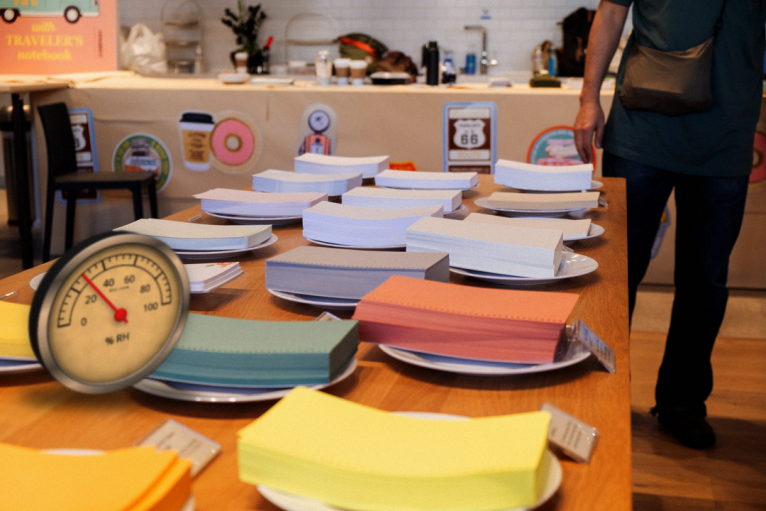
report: 28%
